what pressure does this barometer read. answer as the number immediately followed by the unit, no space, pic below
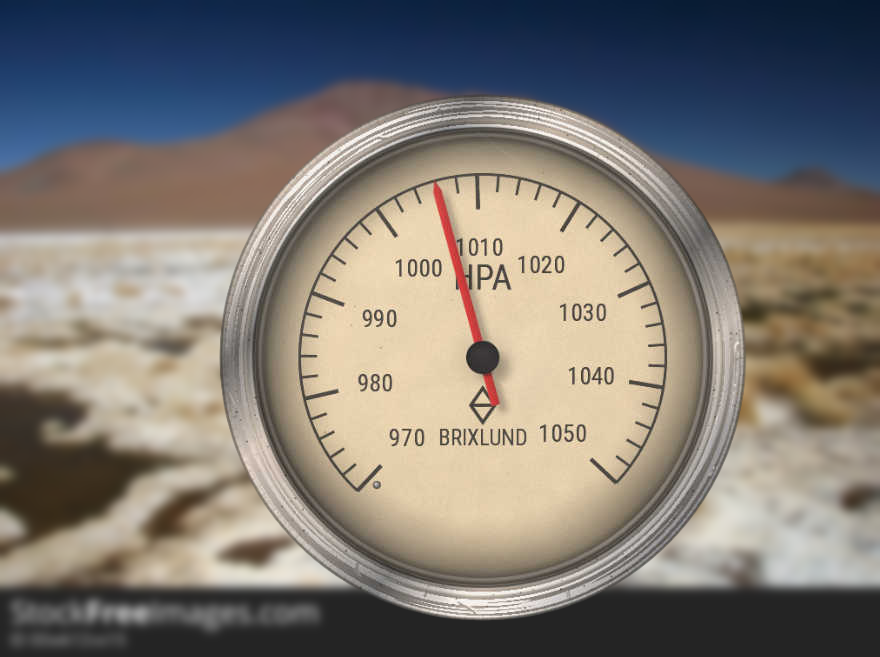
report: 1006hPa
